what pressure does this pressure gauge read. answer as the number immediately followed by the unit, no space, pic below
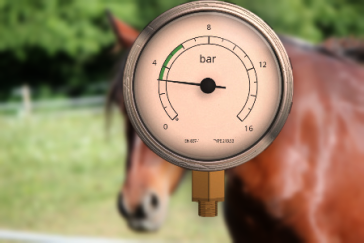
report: 3bar
